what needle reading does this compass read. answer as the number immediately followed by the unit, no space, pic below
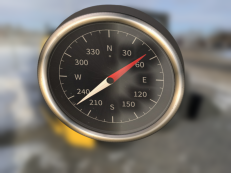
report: 50°
